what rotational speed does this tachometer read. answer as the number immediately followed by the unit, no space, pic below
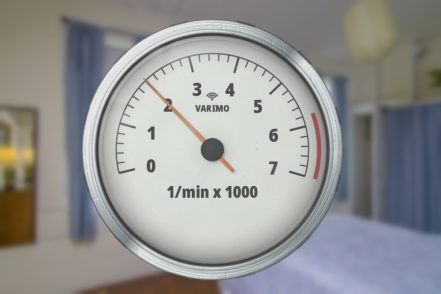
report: 2000rpm
